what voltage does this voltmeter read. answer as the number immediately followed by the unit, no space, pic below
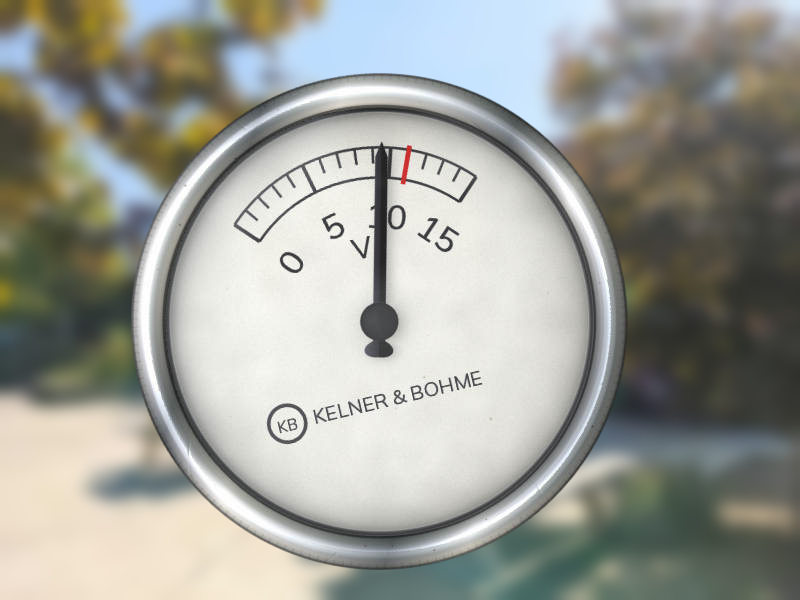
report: 9.5V
